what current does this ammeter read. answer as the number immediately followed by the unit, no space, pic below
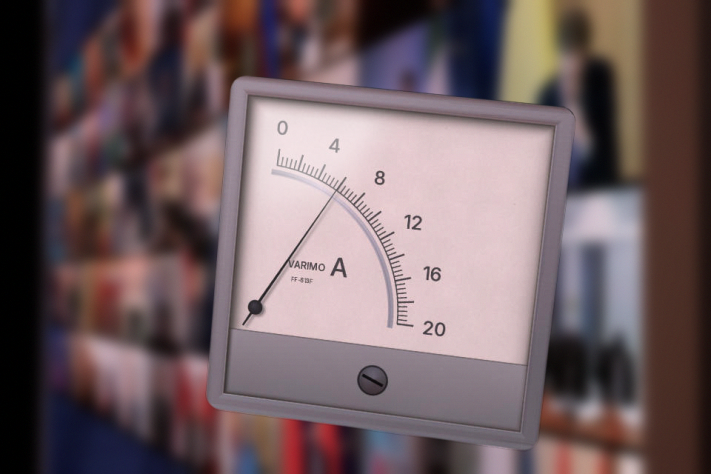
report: 6A
